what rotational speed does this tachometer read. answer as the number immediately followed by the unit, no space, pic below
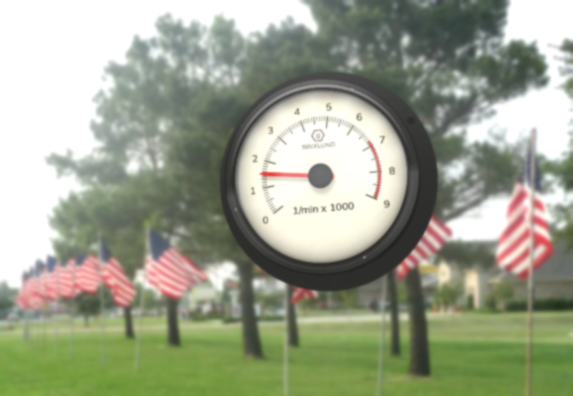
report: 1500rpm
